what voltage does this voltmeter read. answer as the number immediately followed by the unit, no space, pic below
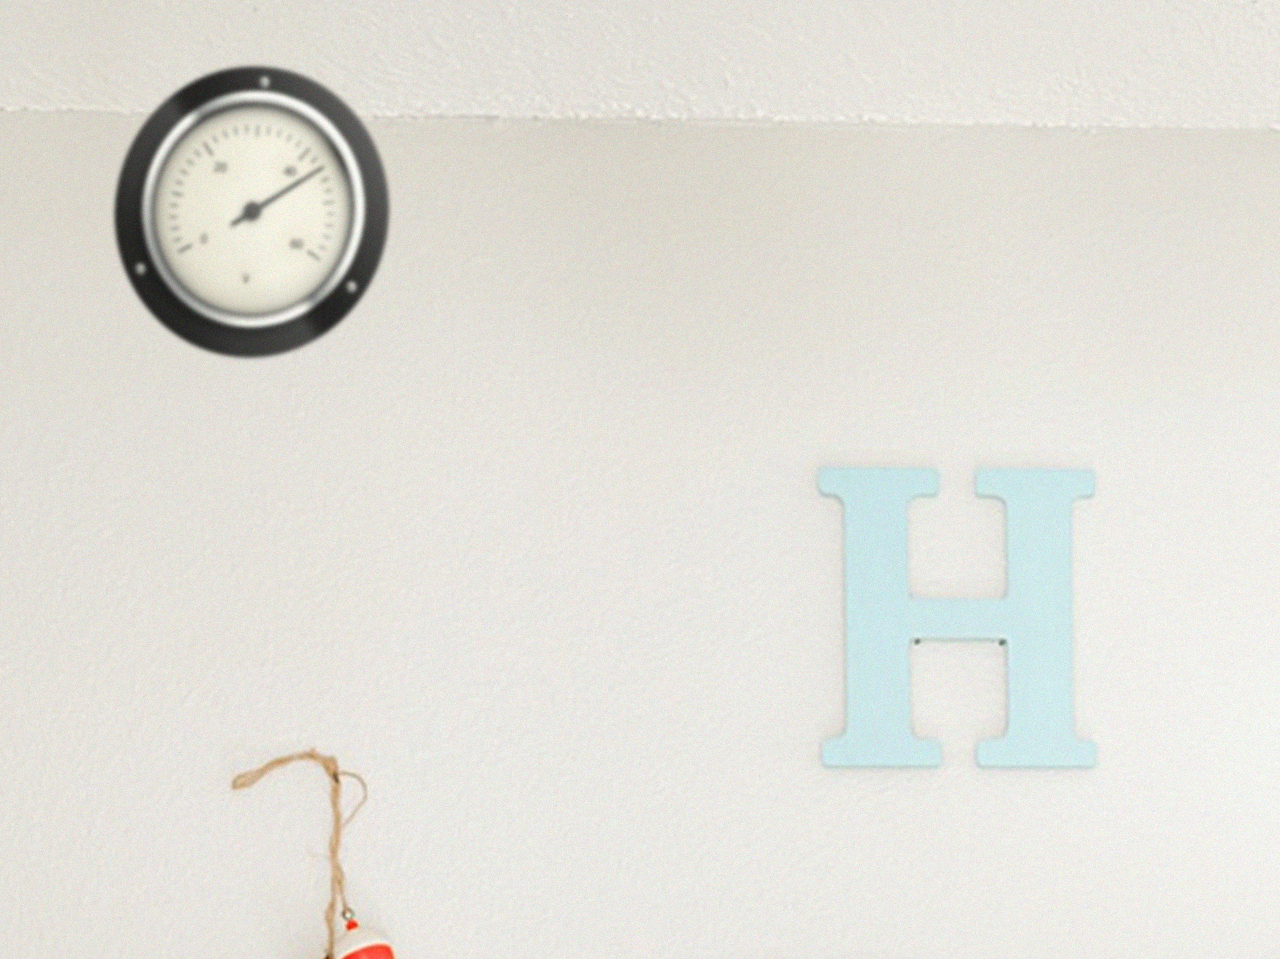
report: 44V
